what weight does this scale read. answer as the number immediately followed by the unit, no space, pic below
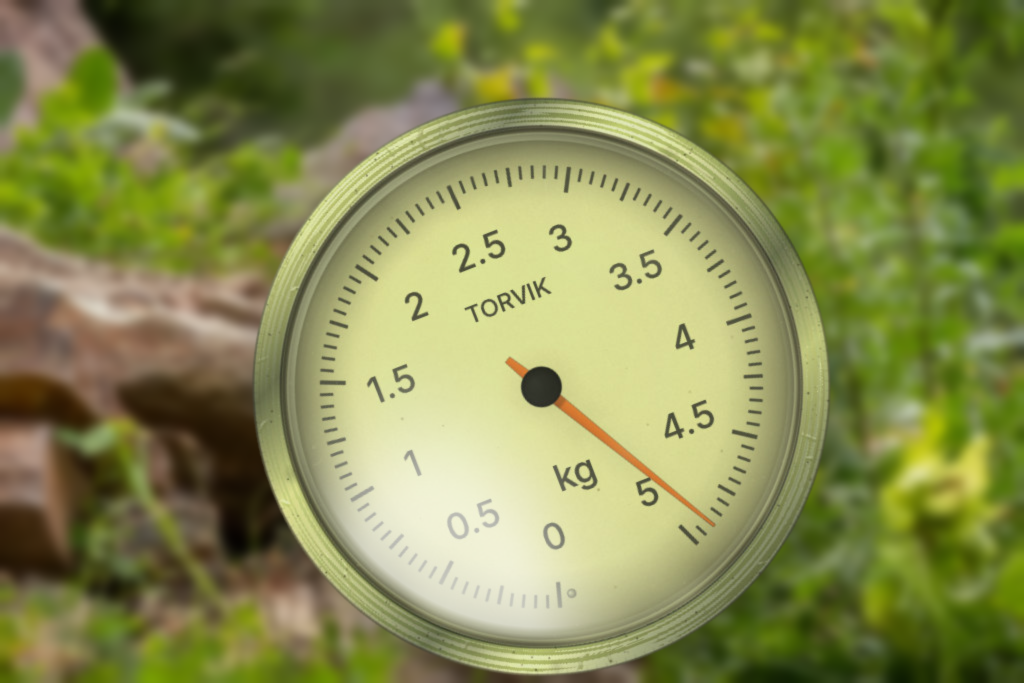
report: 4.9kg
